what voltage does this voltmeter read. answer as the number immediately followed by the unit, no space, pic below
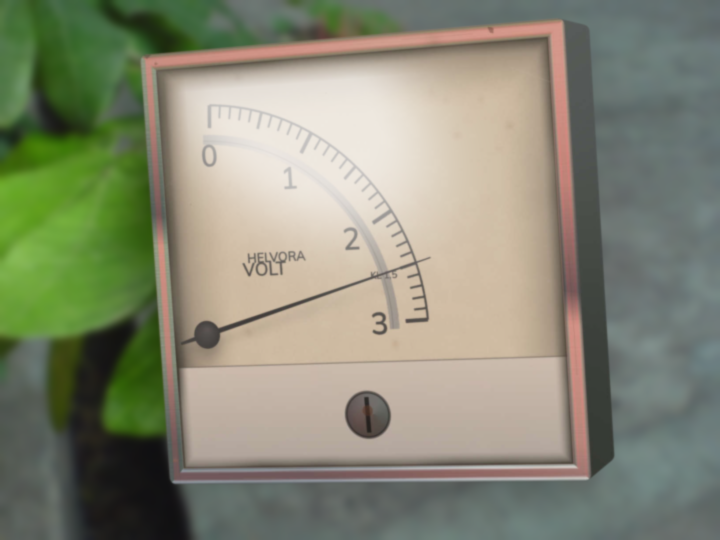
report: 2.5V
